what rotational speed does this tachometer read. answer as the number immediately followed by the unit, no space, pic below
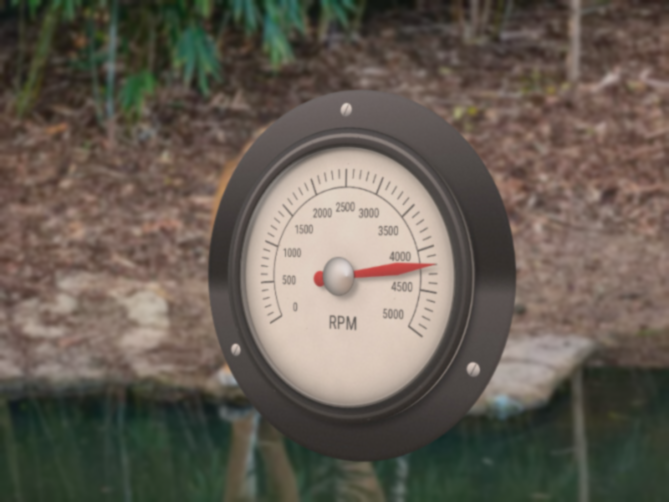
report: 4200rpm
